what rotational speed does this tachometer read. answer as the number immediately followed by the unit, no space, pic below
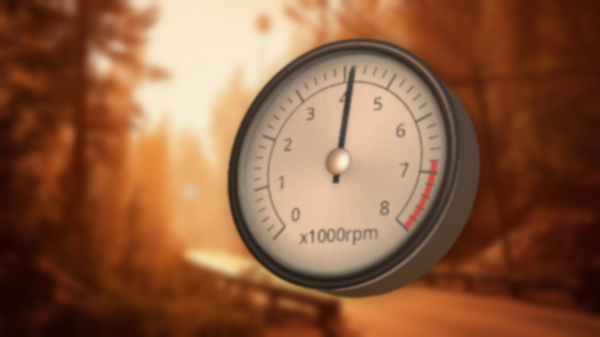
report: 4200rpm
